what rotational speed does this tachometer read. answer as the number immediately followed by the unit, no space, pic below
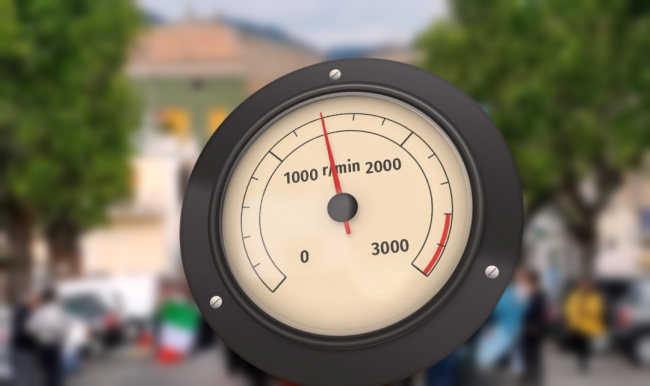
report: 1400rpm
